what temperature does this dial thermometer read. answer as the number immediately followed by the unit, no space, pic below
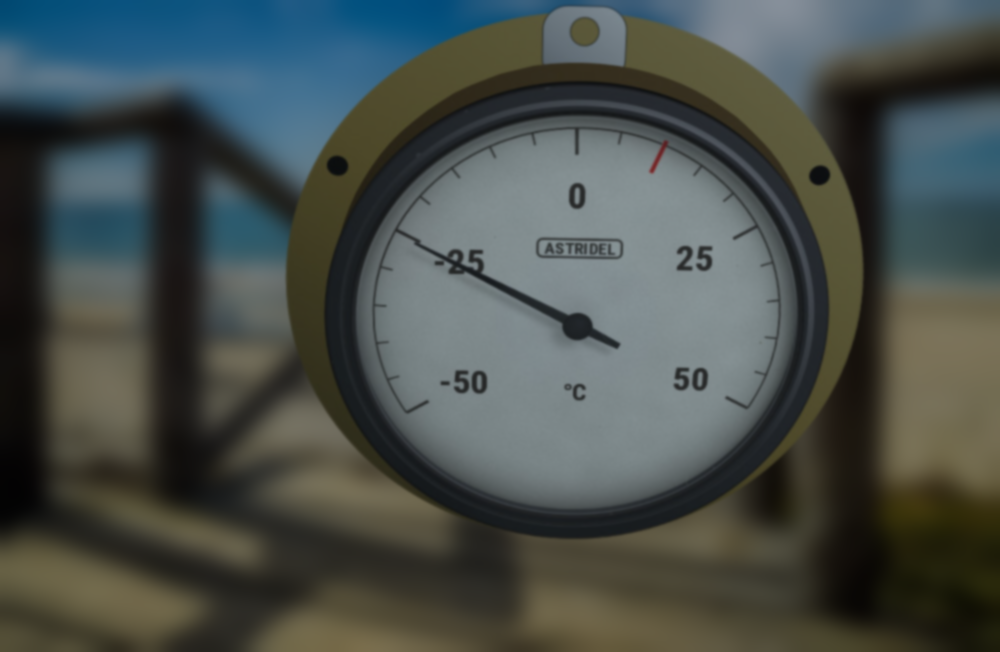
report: -25°C
